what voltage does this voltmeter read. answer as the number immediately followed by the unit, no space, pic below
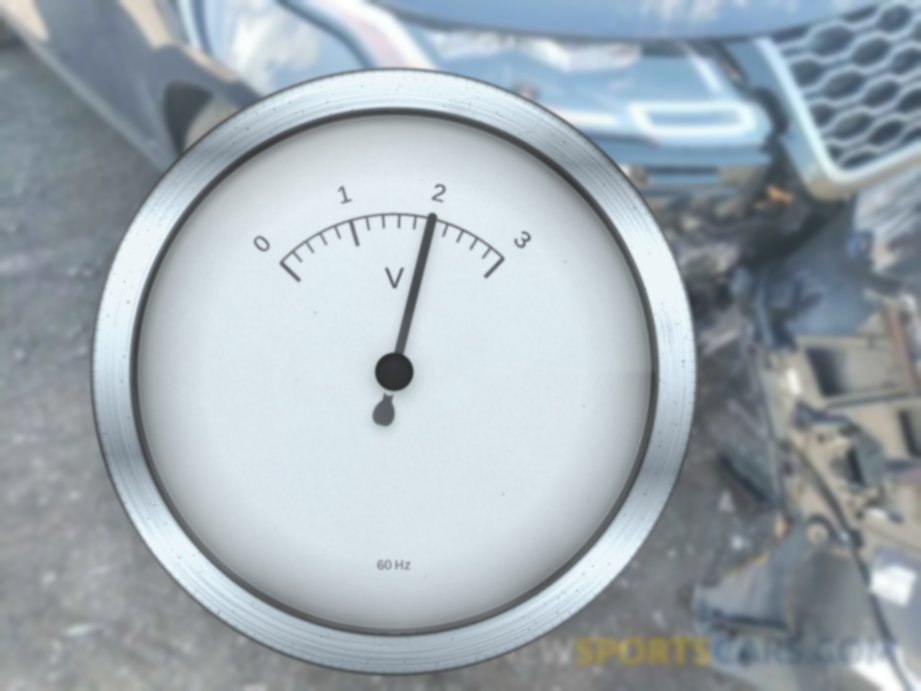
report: 2V
